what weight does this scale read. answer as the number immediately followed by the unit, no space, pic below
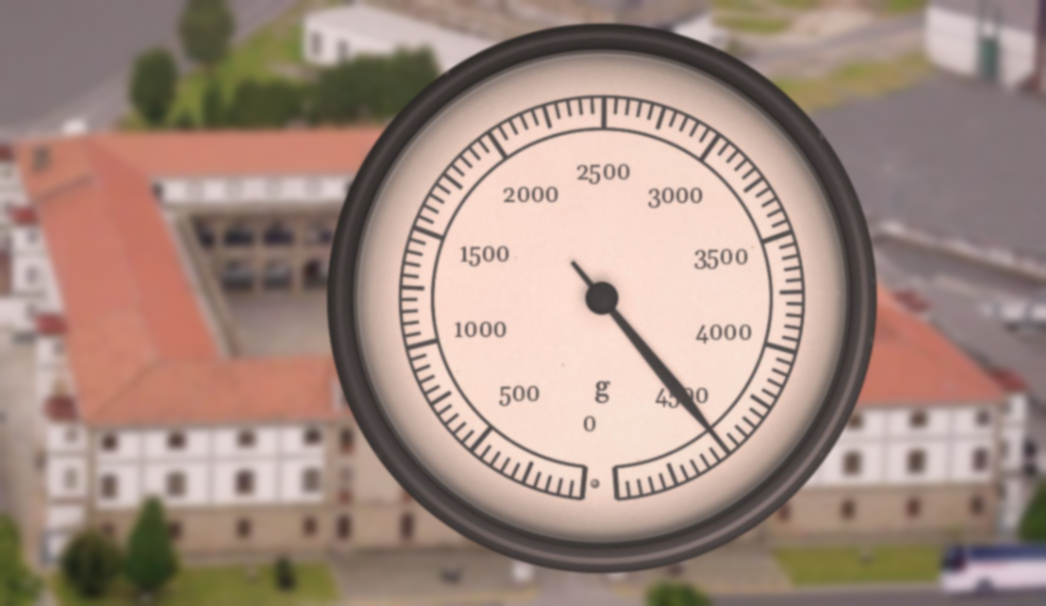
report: 4500g
